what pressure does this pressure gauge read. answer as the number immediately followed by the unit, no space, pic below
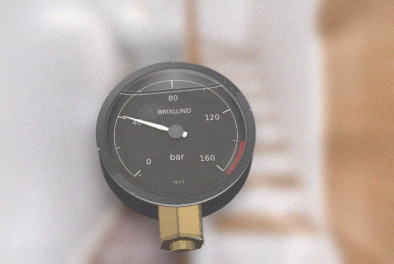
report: 40bar
